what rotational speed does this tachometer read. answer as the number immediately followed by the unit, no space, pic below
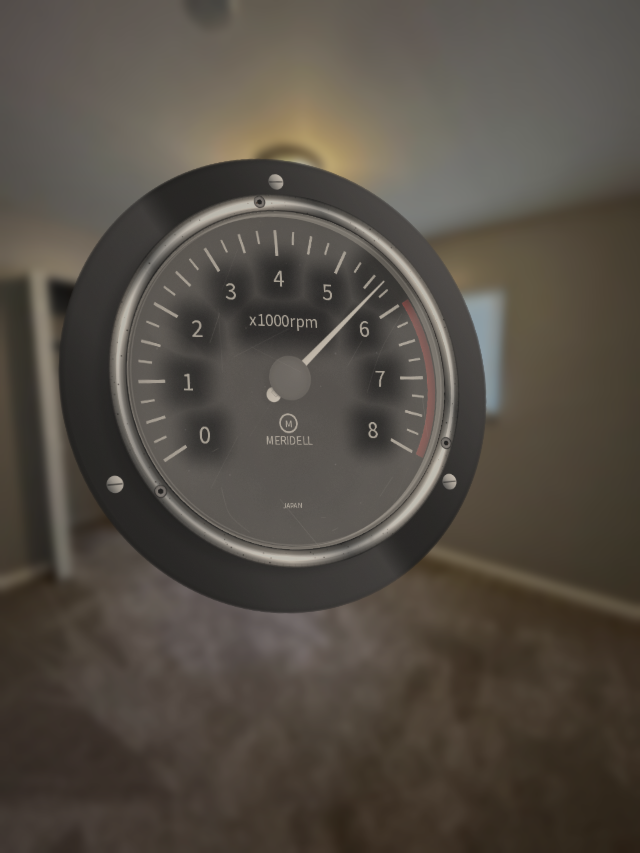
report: 5625rpm
